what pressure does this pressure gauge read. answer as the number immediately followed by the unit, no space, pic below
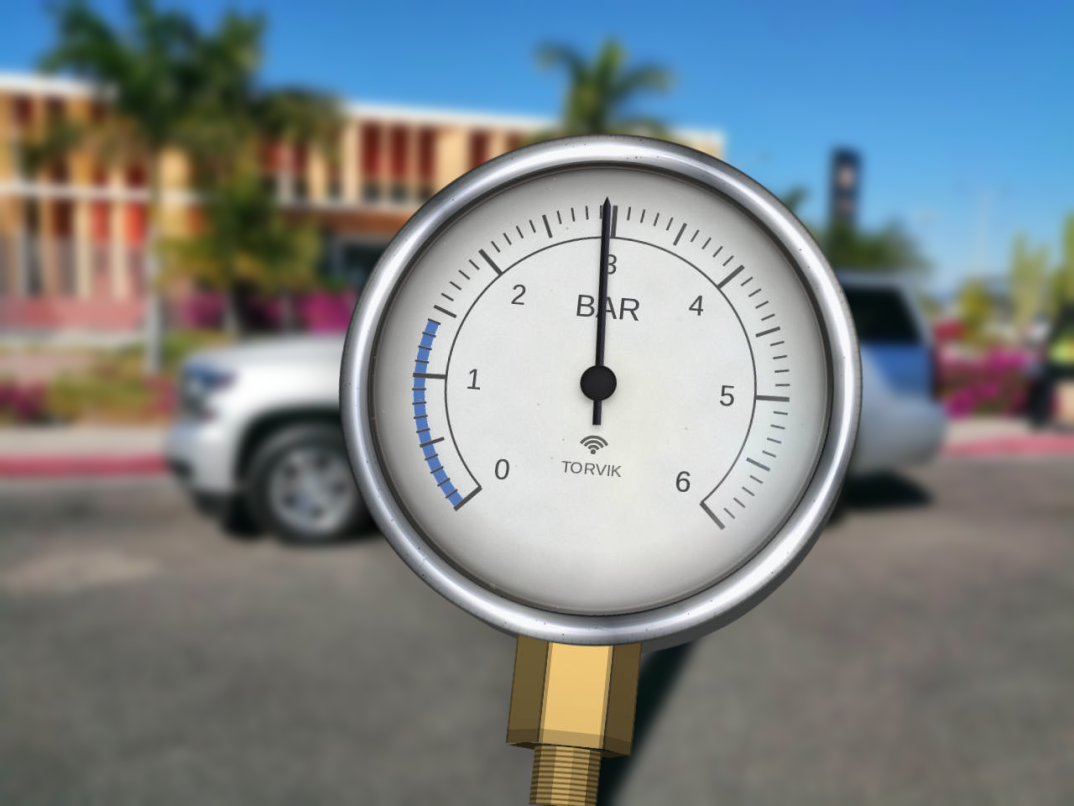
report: 2.95bar
